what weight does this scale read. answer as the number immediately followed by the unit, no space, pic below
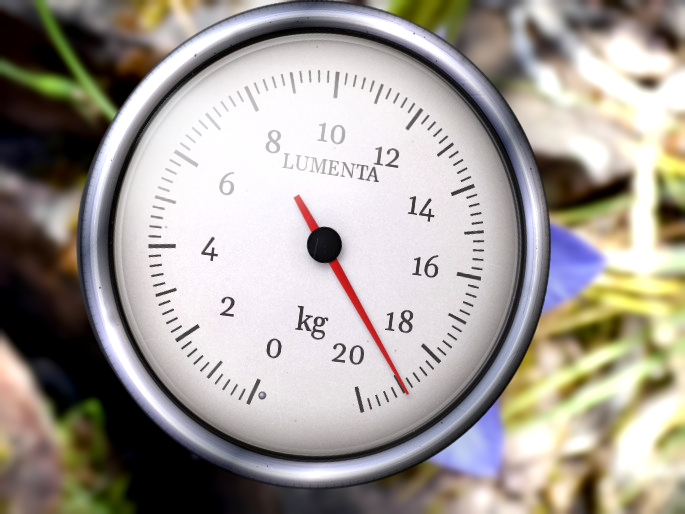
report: 19kg
